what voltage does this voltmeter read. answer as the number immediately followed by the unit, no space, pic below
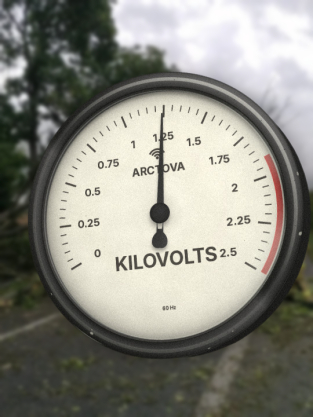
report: 1.25kV
